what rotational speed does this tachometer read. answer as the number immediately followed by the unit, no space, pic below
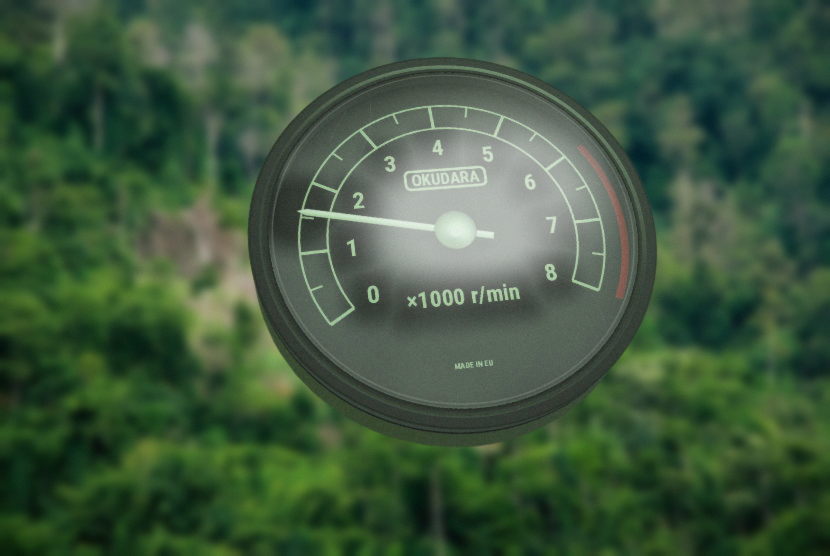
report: 1500rpm
